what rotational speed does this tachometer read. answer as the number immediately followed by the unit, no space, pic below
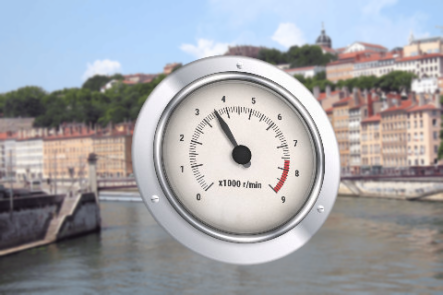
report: 3500rpm
